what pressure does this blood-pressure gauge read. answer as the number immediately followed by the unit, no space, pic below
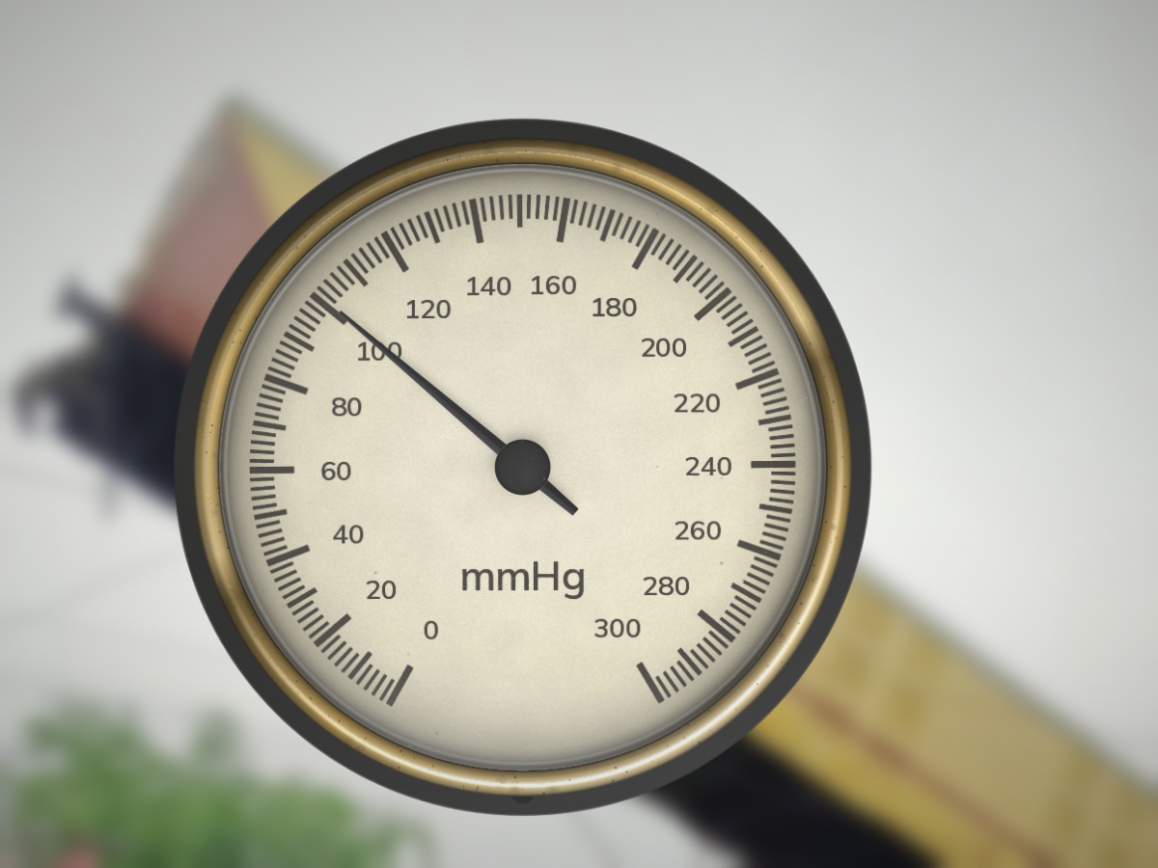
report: 101mmHg
